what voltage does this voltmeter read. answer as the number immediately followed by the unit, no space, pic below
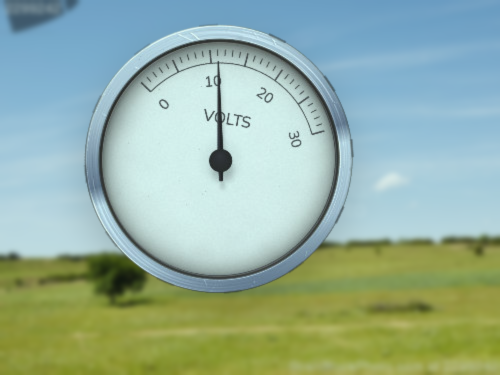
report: 11V
